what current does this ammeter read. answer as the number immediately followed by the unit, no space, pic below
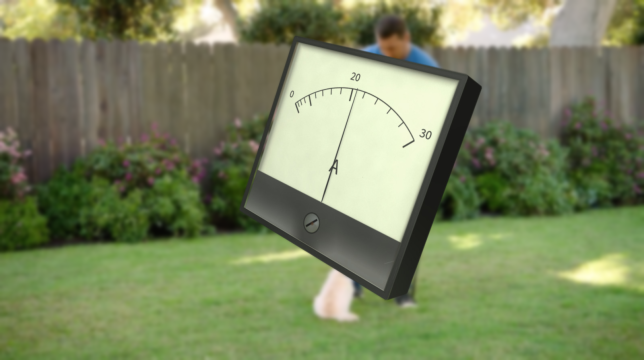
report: 21A
